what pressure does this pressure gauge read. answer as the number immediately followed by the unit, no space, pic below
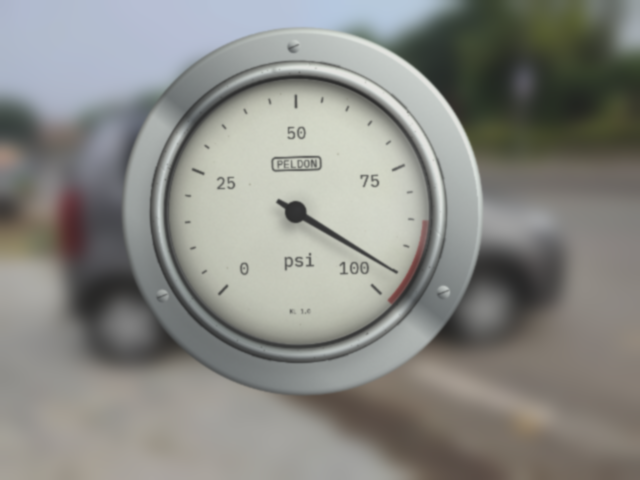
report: 95psi
